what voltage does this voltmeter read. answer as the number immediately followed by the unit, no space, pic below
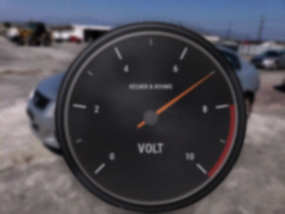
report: 7V
